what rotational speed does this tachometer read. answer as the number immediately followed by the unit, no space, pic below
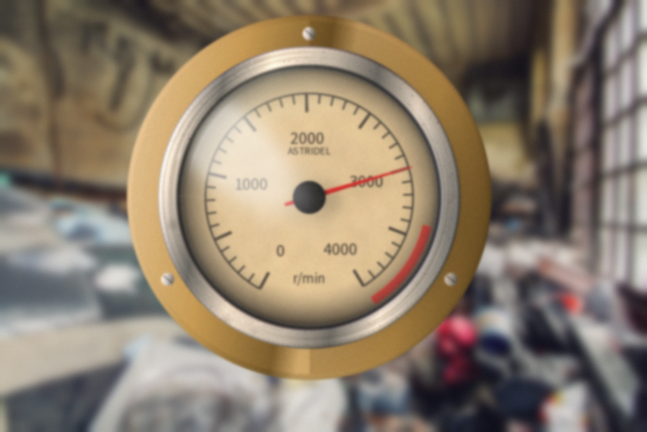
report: 3000rpm
